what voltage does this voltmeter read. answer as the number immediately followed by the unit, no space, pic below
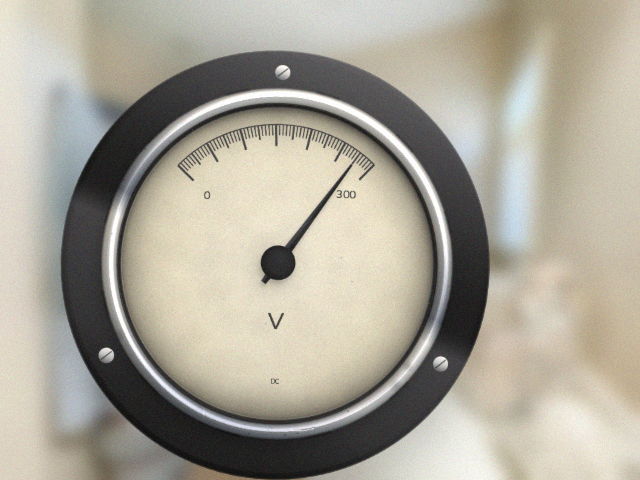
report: 275V
